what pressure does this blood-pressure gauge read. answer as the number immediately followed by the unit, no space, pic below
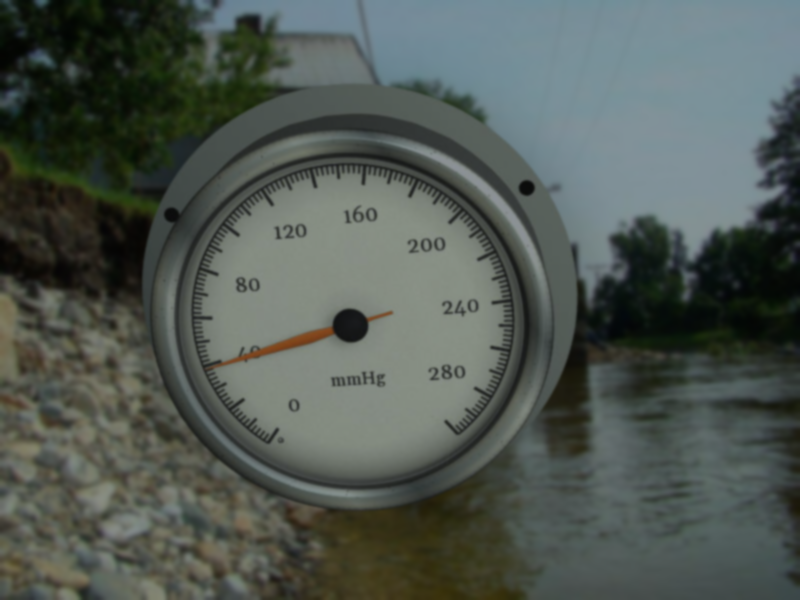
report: 40mmHg
